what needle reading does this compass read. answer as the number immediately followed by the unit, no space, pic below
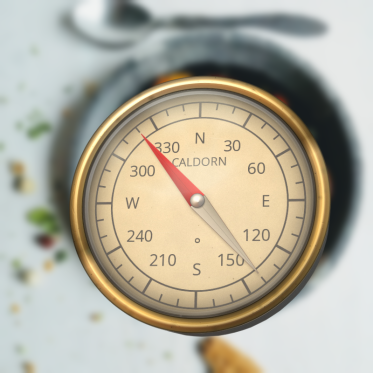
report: 320°
